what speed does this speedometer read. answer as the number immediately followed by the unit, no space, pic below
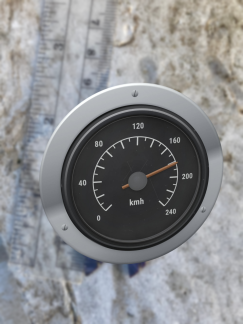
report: 180km/h
